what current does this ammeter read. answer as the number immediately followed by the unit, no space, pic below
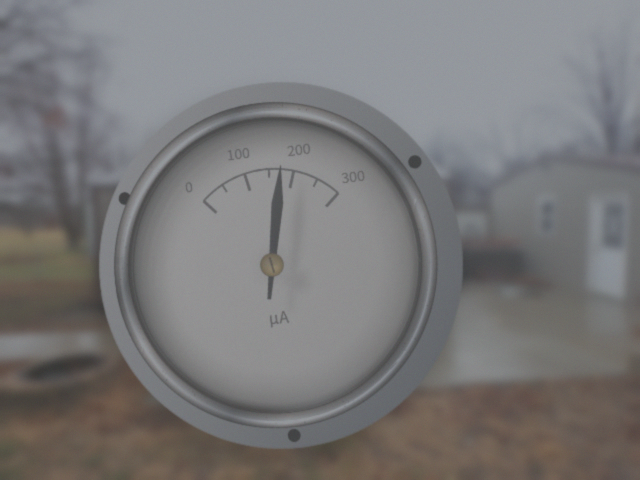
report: 175µA
